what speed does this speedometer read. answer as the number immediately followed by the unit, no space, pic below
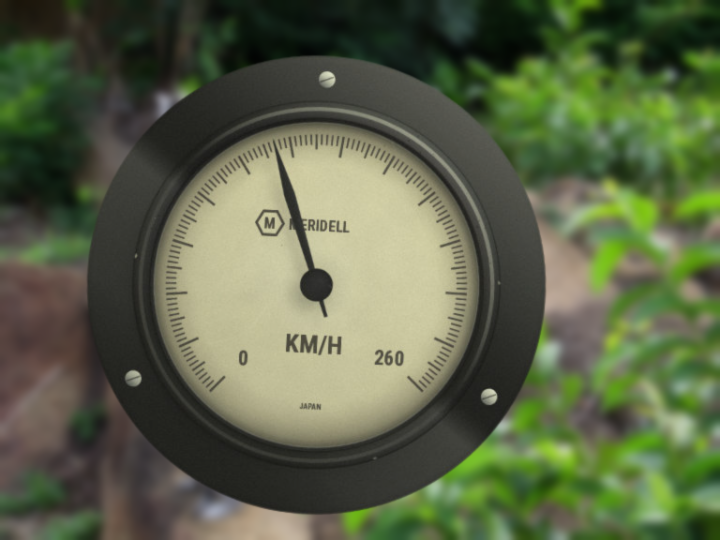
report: 114km/h
